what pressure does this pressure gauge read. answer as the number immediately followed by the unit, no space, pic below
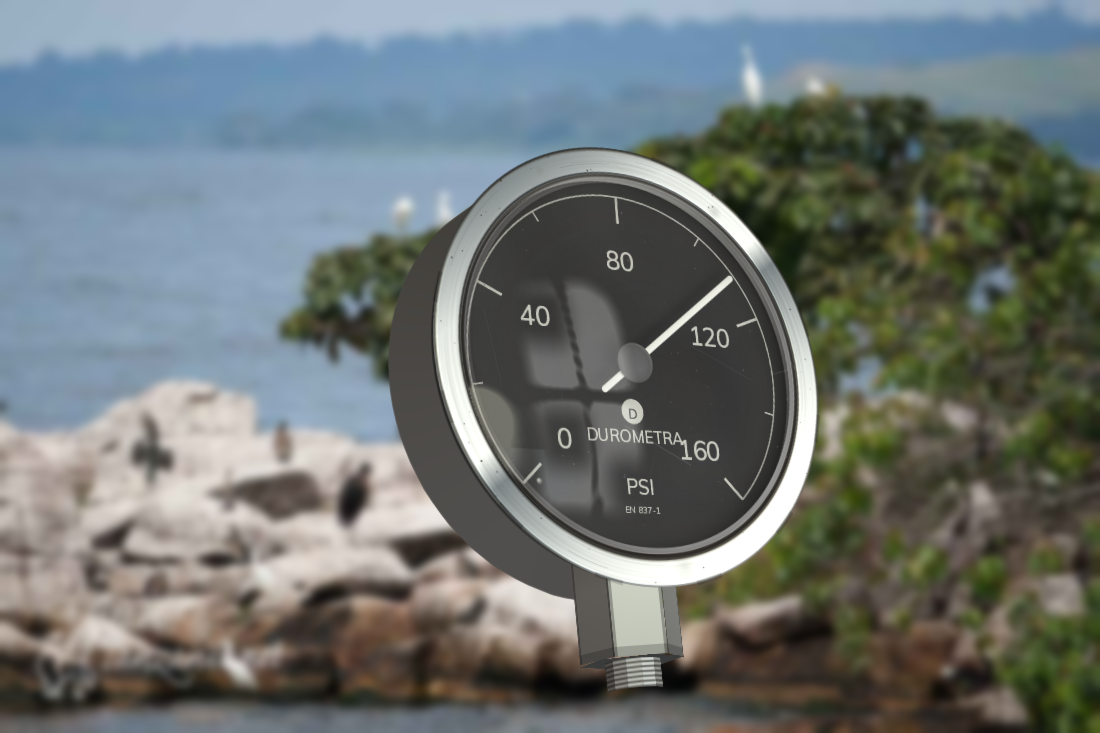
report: 110psi
